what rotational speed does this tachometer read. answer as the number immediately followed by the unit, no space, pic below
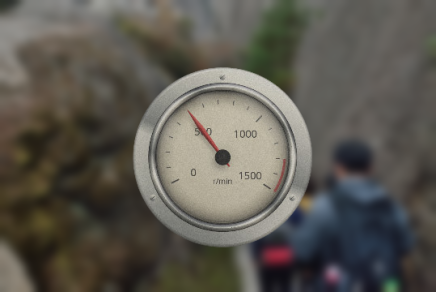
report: 500rpm
